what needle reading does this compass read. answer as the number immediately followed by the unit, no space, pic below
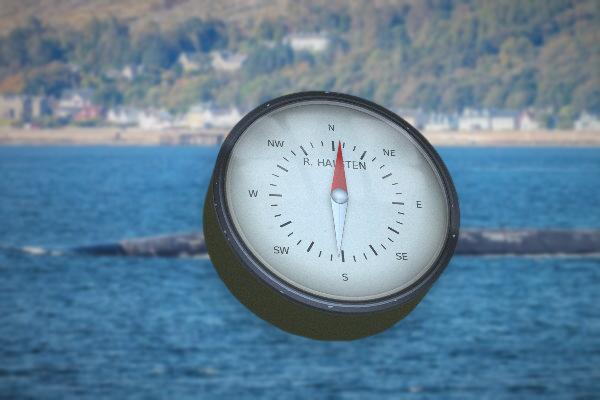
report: 5°
